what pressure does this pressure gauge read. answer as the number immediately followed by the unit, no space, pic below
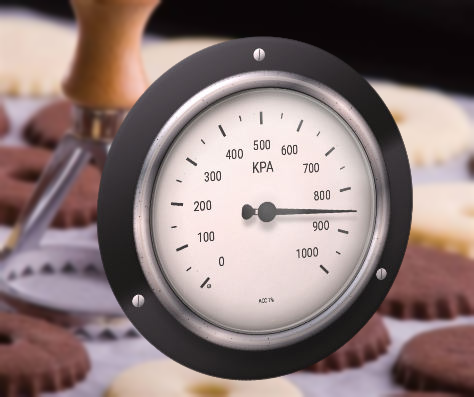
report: 850kPa
